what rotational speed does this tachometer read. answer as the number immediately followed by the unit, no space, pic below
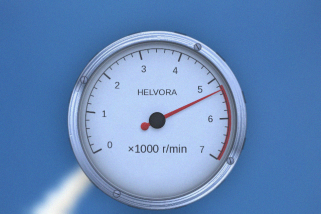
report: 5300rpm
